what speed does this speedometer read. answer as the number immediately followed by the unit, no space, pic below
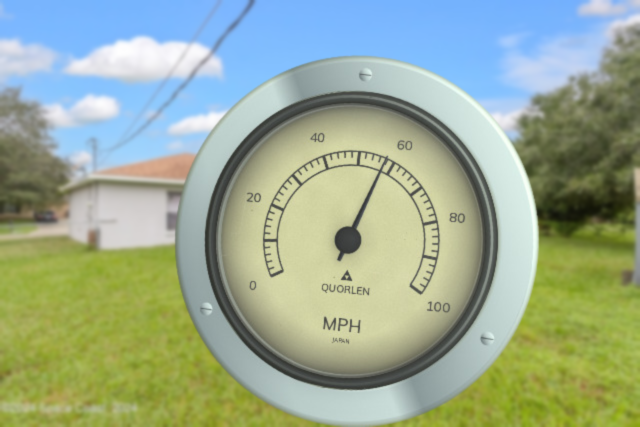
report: 58mph
